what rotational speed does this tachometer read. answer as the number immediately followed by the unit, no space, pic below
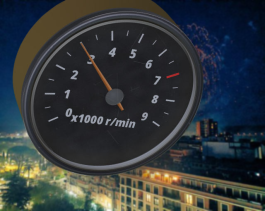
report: 3000rpm
